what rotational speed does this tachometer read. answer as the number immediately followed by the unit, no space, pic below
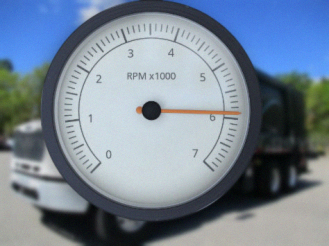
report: 5900rpm
